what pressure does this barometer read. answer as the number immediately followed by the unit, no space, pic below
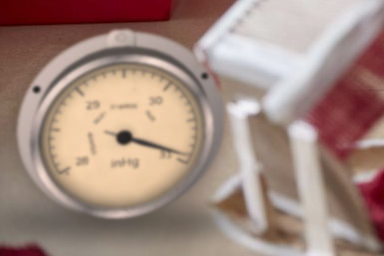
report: 30.9inHg
